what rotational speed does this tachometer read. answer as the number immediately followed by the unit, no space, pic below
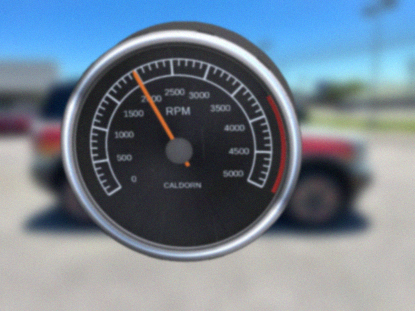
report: 2000rpm
